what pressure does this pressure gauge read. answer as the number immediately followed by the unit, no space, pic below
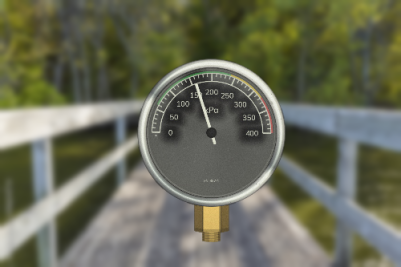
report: 160kPa
